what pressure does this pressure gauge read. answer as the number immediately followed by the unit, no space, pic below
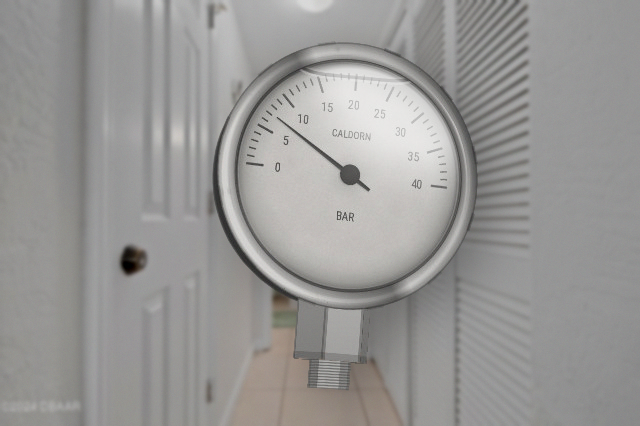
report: 7bar
